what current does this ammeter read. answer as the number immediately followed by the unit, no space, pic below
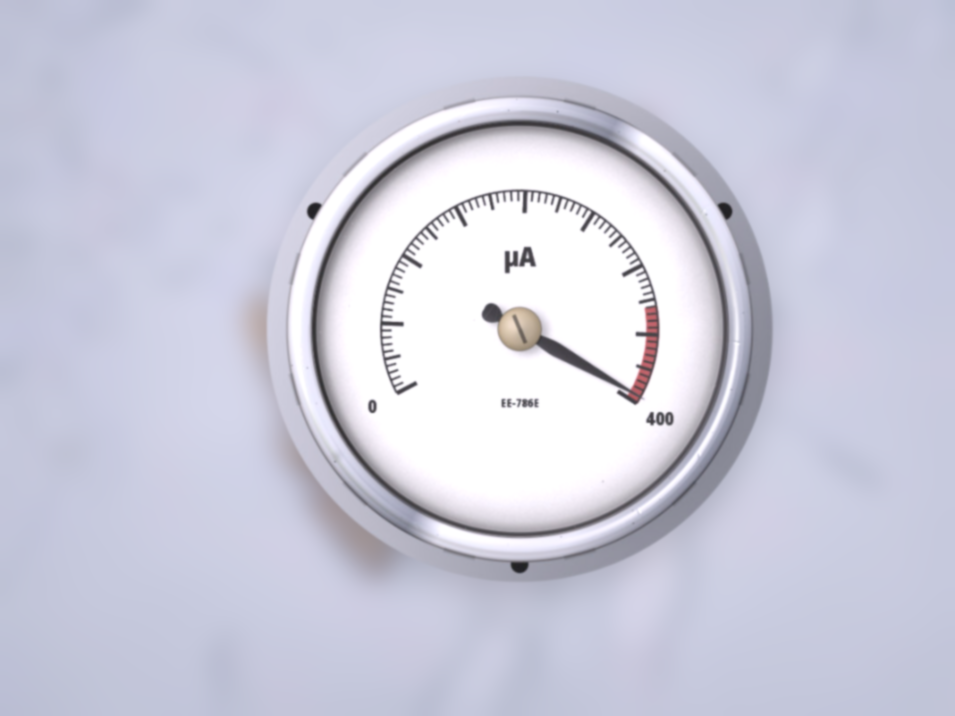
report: 395µA
